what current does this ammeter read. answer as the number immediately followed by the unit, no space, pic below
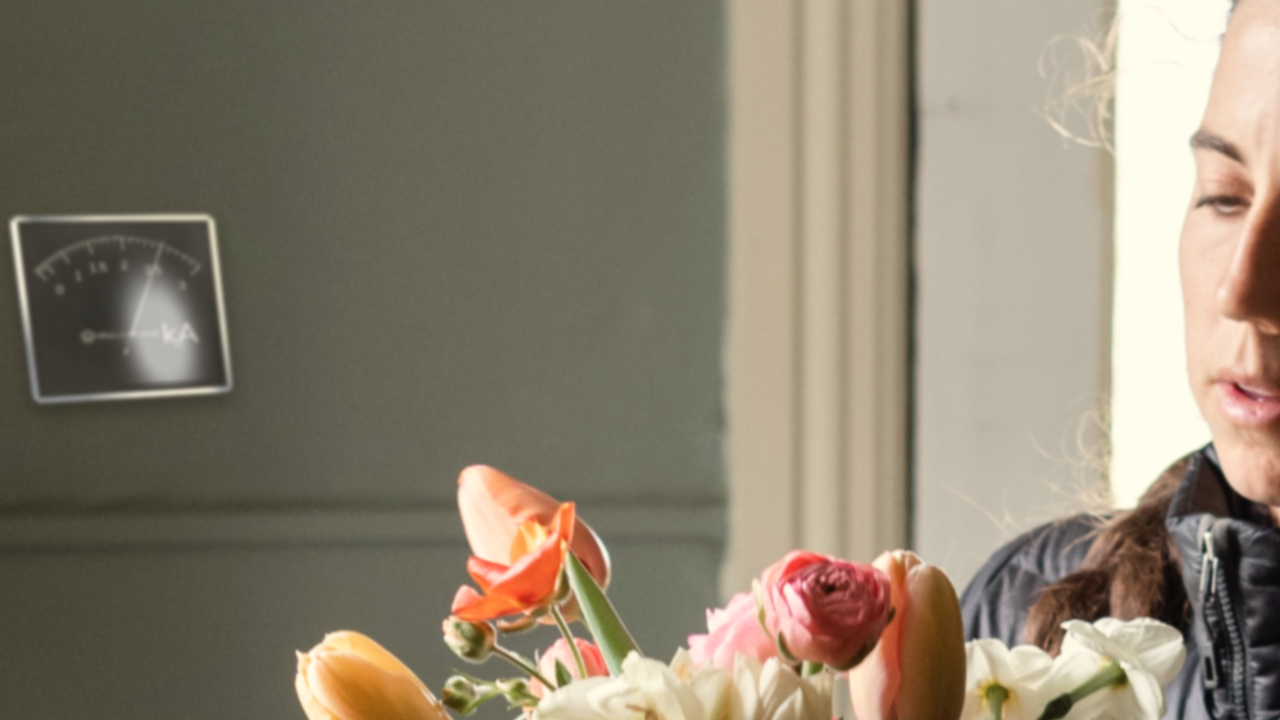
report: 2.5kA
